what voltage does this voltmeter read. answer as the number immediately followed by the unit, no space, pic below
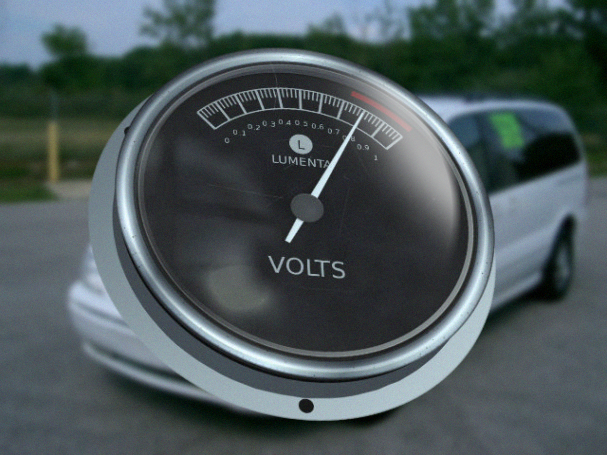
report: 0.8V
